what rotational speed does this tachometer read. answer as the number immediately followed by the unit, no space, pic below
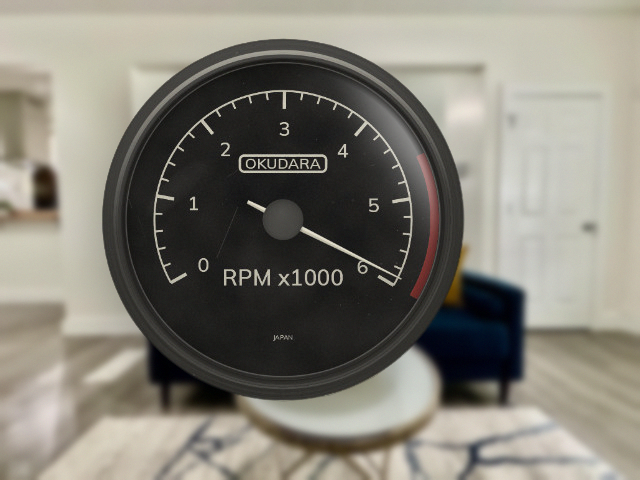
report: 5900rpm
